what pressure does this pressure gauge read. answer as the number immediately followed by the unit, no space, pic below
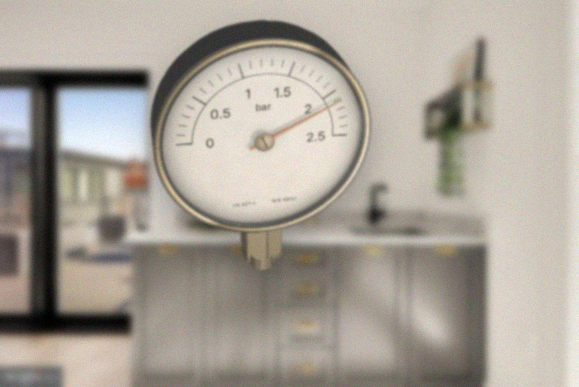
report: 2.1bar
